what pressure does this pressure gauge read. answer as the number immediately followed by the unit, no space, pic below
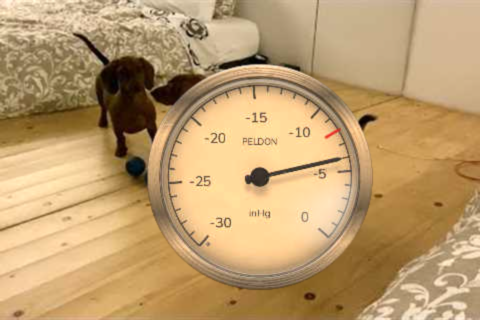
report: -6inHg
